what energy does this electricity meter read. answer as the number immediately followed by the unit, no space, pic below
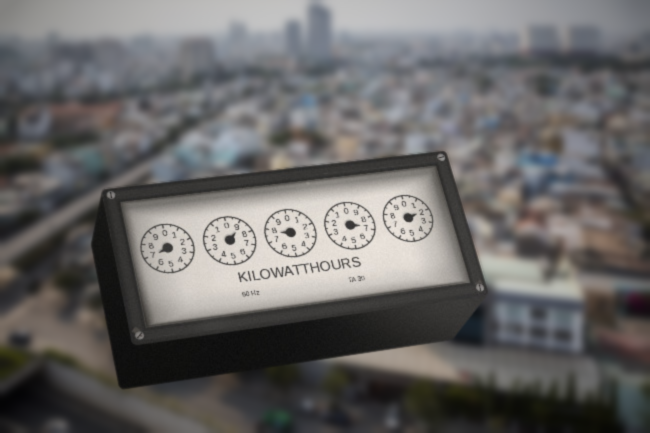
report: 68772kWh
